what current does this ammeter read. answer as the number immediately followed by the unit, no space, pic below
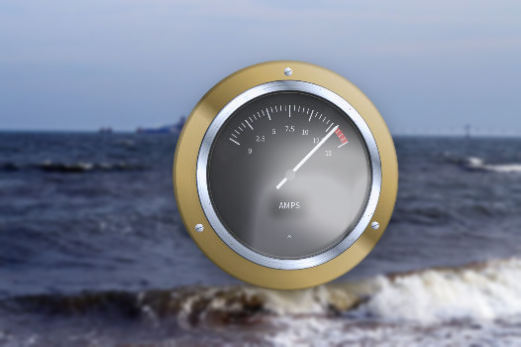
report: 13A
